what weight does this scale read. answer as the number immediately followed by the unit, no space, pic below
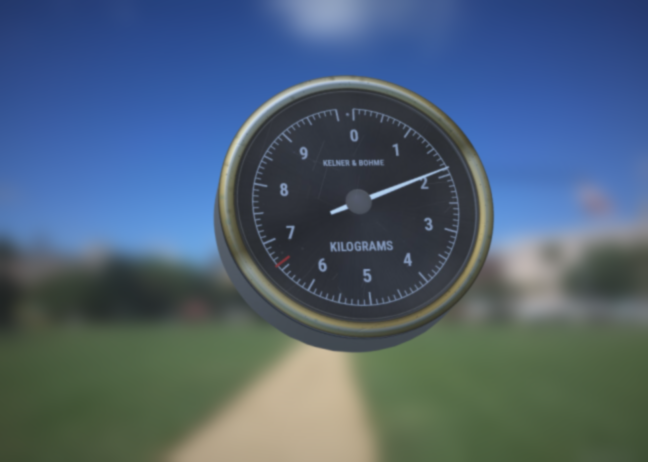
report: 1.9kg
